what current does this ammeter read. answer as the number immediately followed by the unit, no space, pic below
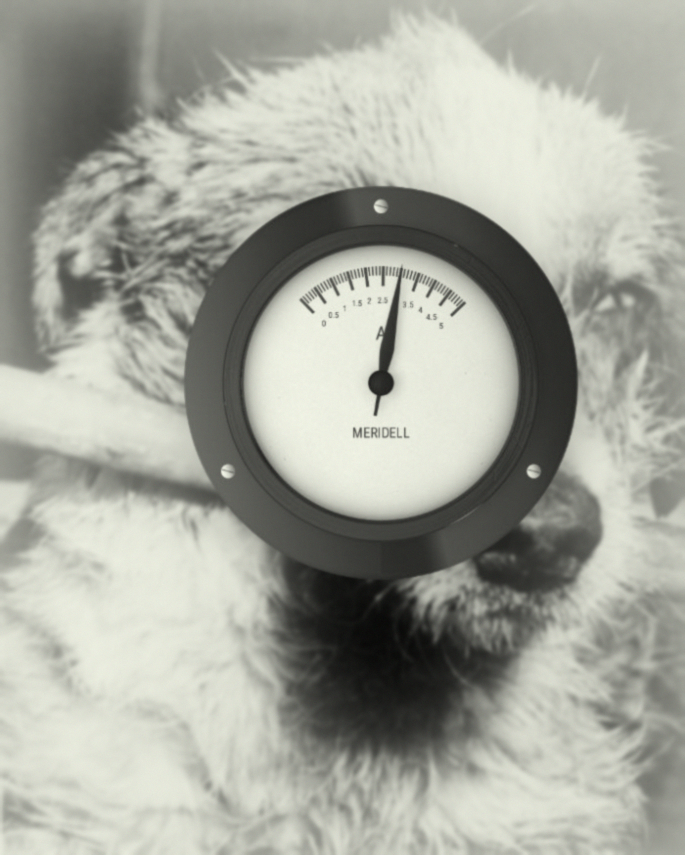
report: 3A
